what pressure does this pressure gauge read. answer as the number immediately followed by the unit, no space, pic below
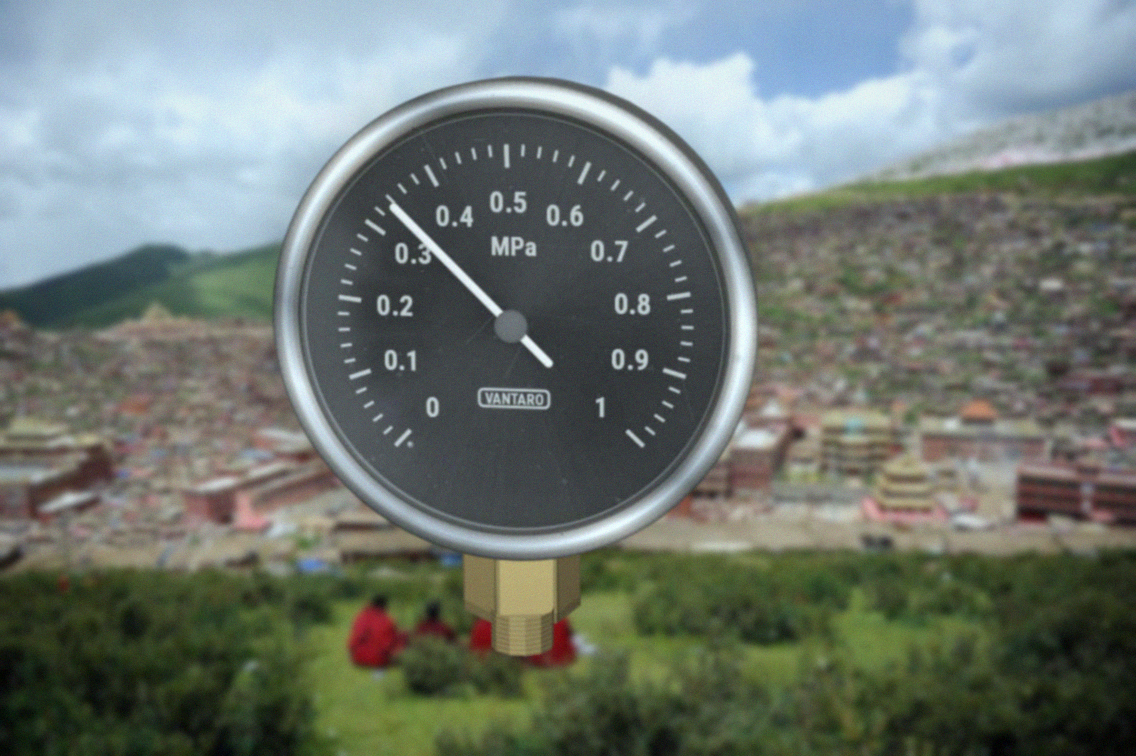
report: 0.34MPa
